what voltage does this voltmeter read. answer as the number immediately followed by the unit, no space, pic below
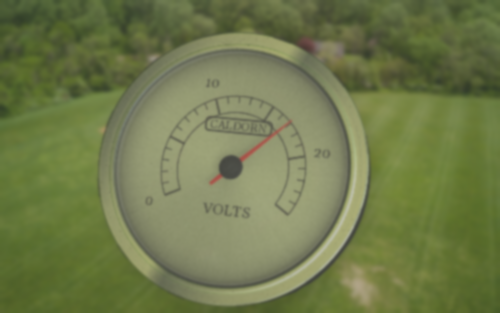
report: 17V
